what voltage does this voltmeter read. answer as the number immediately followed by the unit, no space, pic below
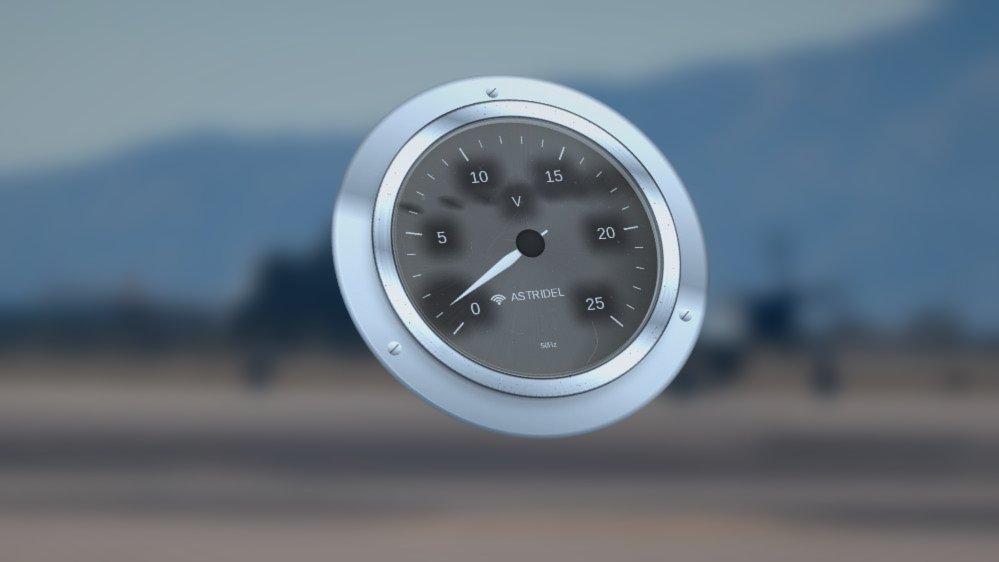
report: 1V
